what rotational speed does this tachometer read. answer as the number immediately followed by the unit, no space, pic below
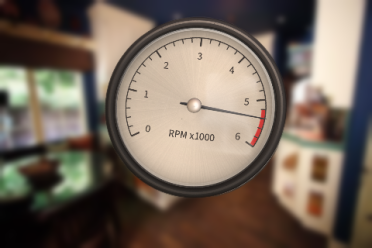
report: 5400rpm
